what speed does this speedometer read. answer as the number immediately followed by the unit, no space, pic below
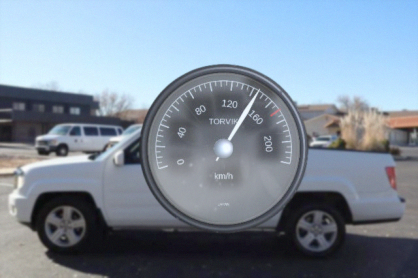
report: 145km/h
